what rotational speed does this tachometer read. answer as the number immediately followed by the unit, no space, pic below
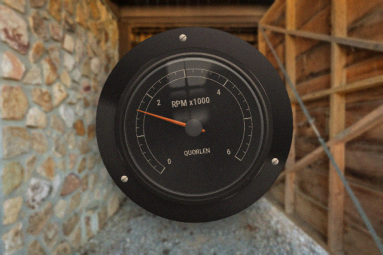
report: 1600rpm
